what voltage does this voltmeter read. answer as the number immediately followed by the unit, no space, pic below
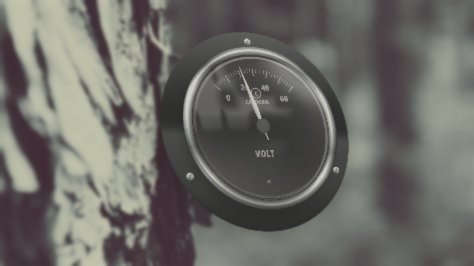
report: 20V
